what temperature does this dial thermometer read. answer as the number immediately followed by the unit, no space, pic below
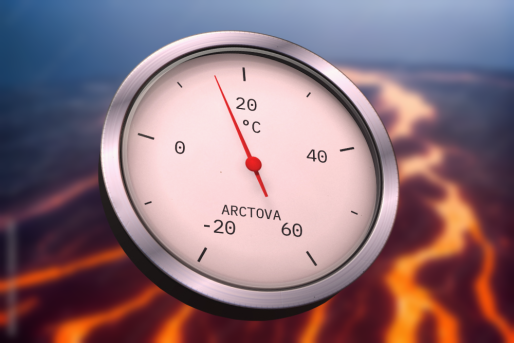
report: 15°C
